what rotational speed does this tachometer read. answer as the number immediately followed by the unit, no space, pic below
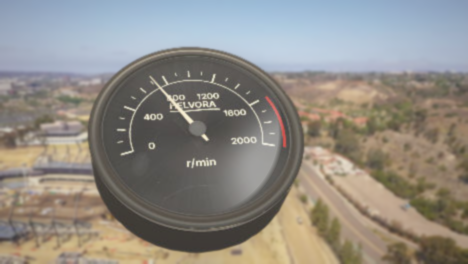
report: 700rpm
